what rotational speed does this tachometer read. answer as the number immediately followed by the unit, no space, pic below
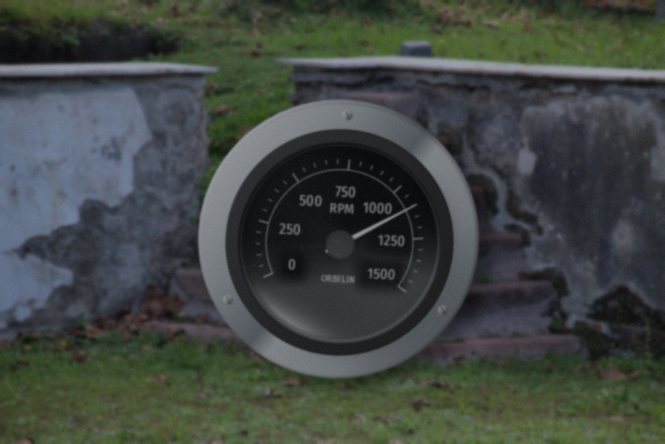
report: 1100rpm
